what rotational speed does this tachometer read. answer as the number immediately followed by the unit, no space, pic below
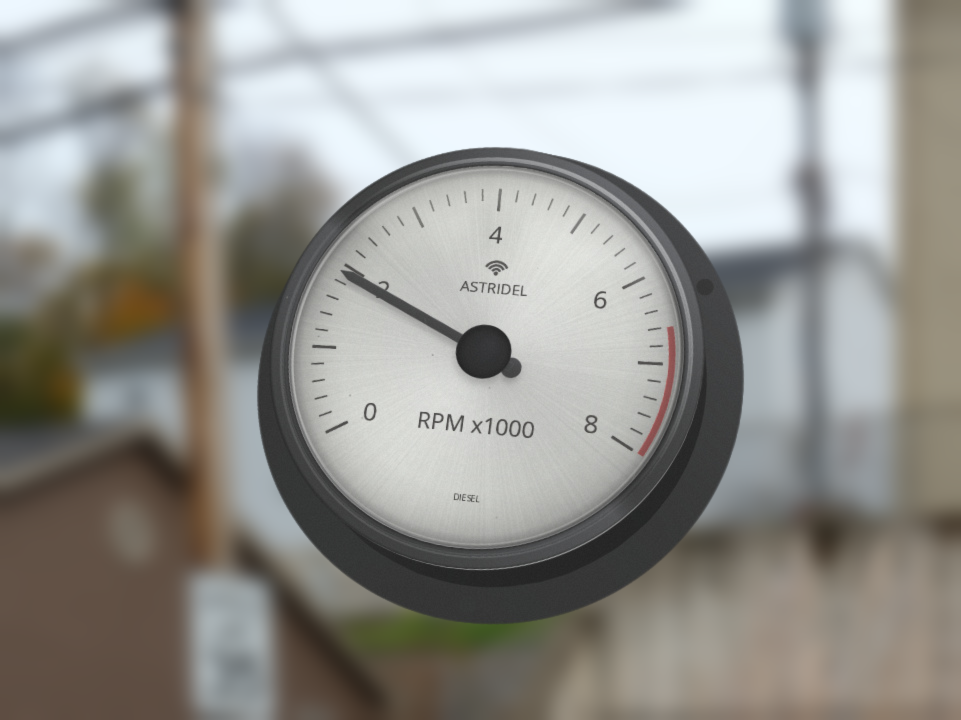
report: 1900rpm
